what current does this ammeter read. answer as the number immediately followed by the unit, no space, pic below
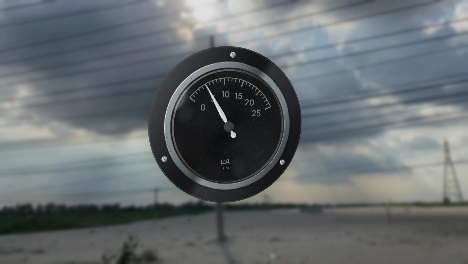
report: 5µA
